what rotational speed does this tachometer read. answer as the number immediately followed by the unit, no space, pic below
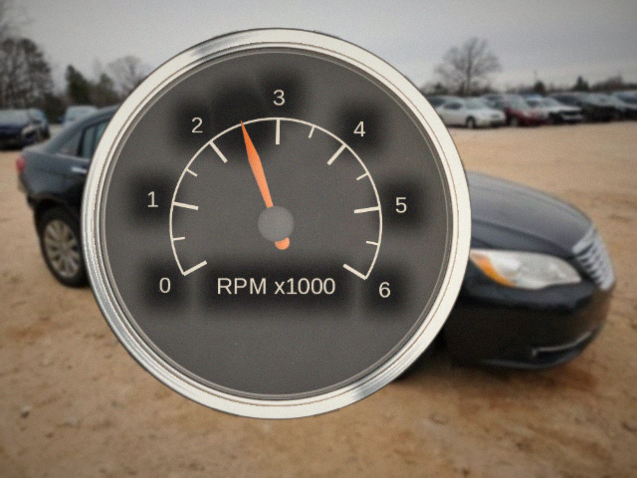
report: 2500rpm
